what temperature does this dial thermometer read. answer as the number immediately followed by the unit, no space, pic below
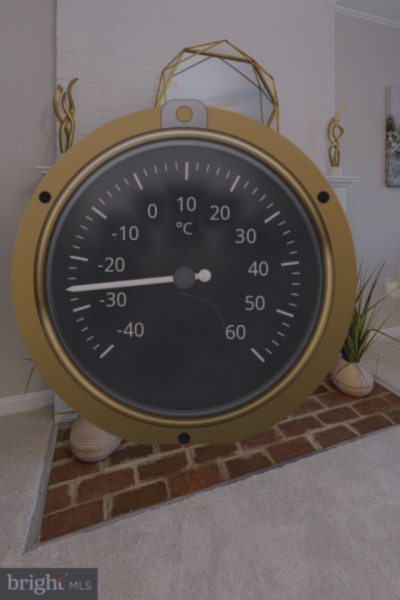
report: -26°C
